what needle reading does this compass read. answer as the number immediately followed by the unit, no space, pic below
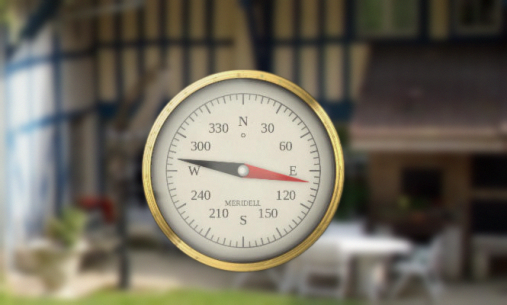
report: 100°
